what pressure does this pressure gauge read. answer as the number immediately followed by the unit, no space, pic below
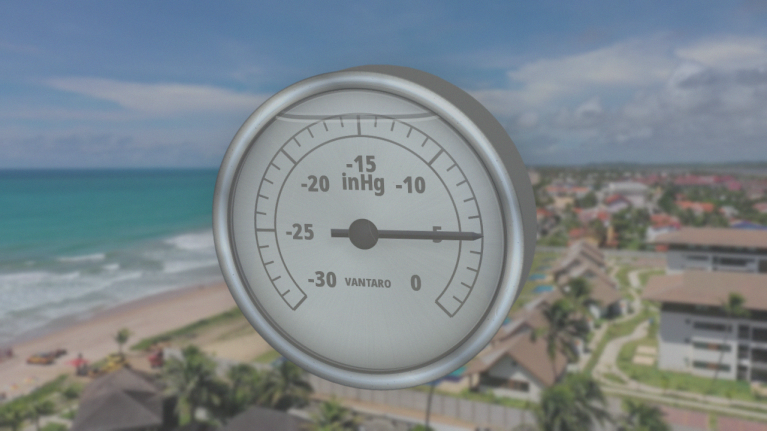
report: -5inHg
